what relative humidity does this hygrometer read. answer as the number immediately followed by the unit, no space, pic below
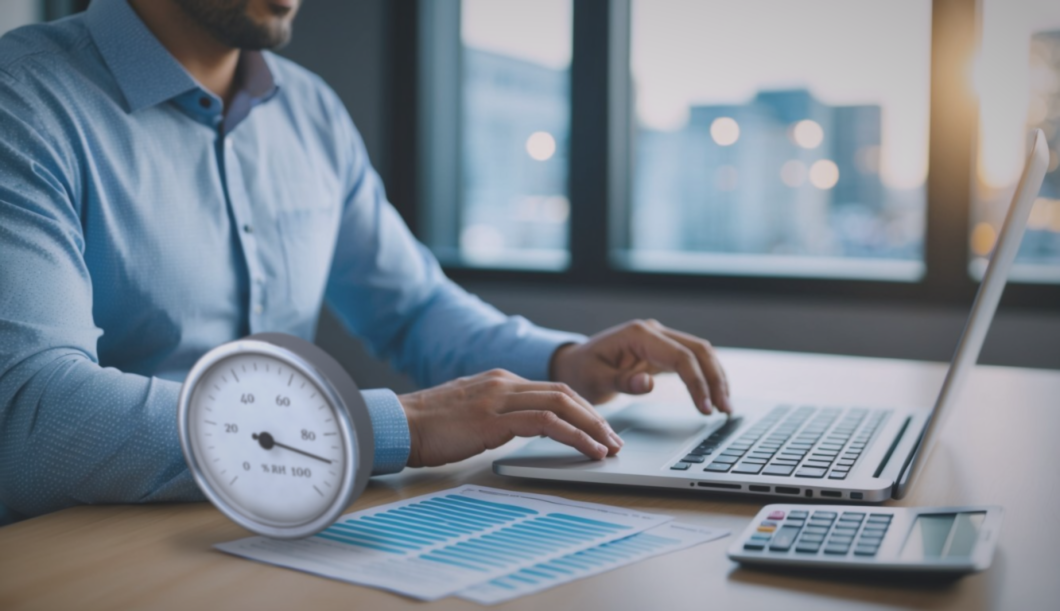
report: 88%
